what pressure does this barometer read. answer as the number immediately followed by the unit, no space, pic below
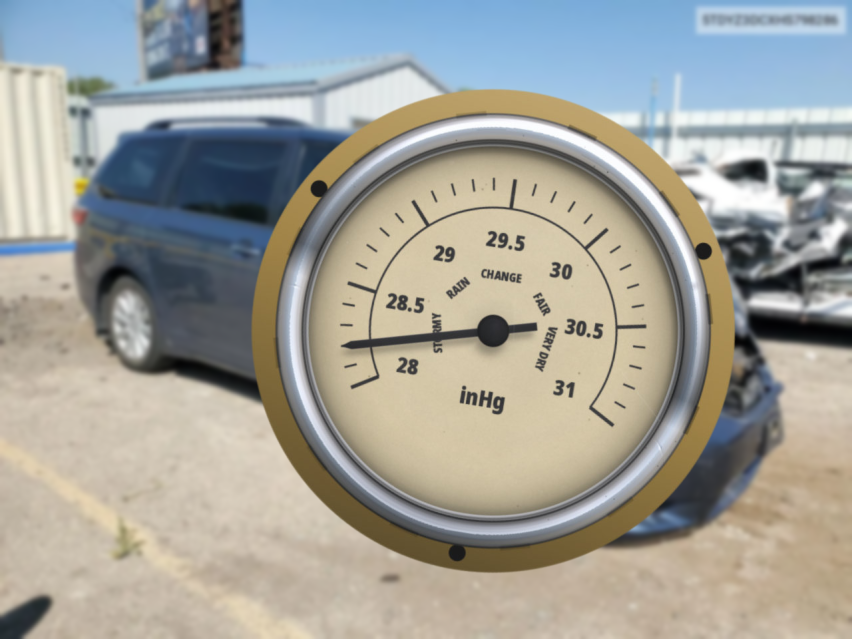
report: 28.2inHg
